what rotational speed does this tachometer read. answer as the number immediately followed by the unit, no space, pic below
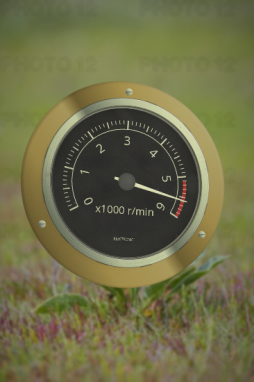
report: 5600rpm
